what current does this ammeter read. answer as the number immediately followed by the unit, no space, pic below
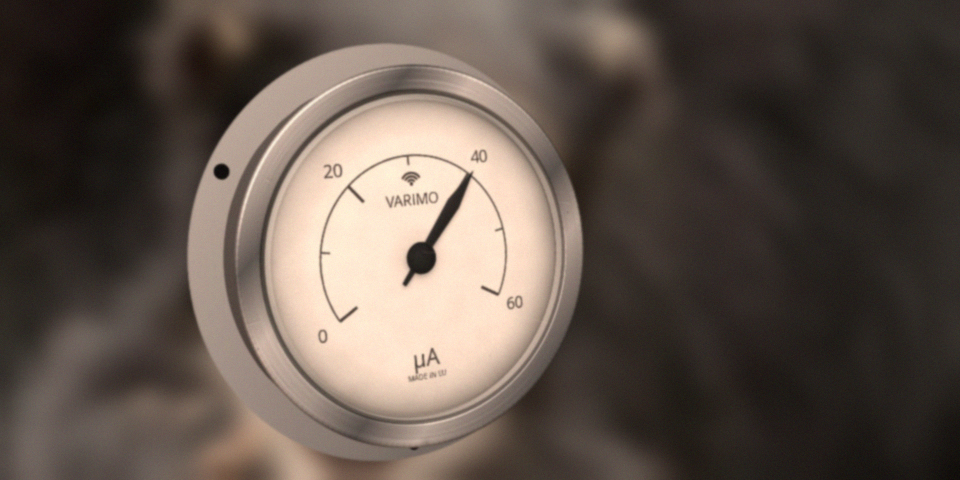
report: 40µA
